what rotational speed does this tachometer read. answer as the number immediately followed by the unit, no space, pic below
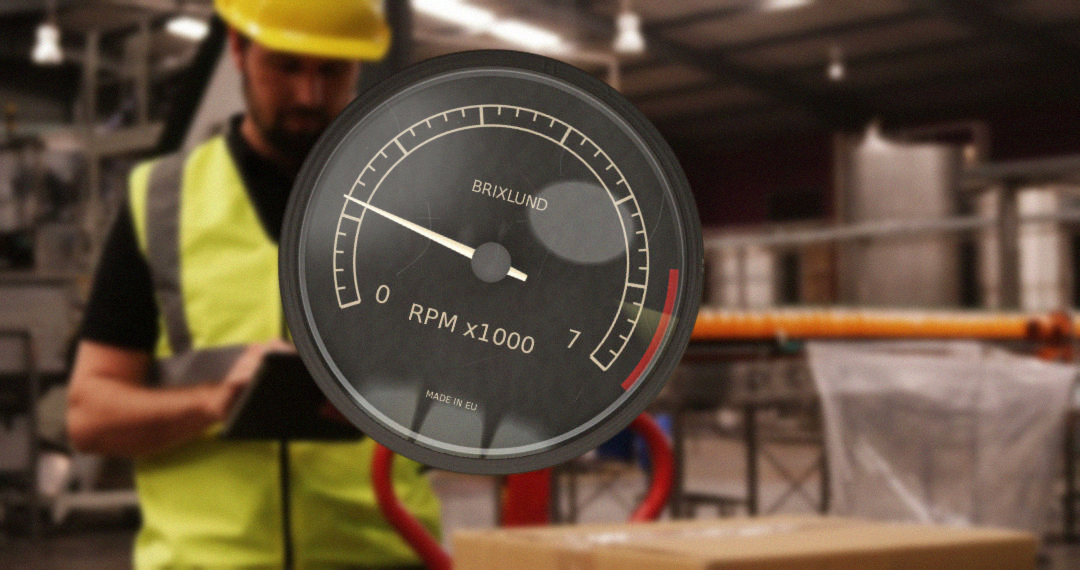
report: 1200rpm
